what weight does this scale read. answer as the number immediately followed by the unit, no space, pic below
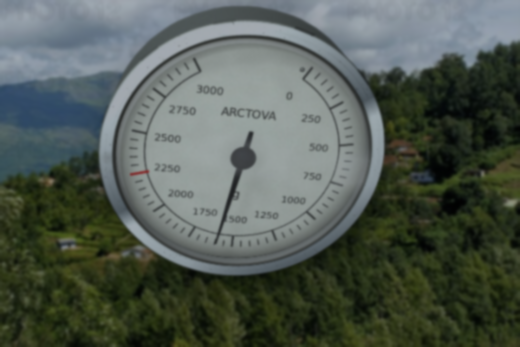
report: 1600g
